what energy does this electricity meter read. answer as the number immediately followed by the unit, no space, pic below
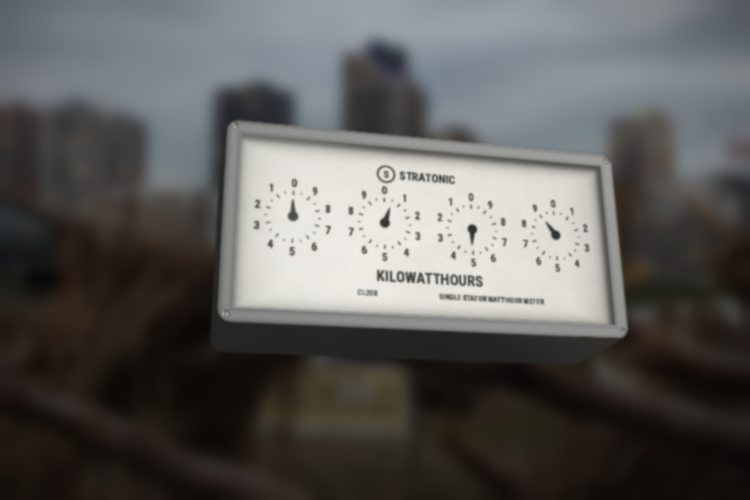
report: 49kWh
